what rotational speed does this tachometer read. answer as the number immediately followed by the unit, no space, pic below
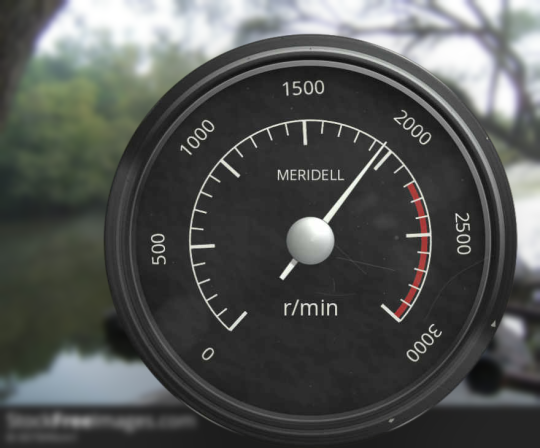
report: 1950rpm
